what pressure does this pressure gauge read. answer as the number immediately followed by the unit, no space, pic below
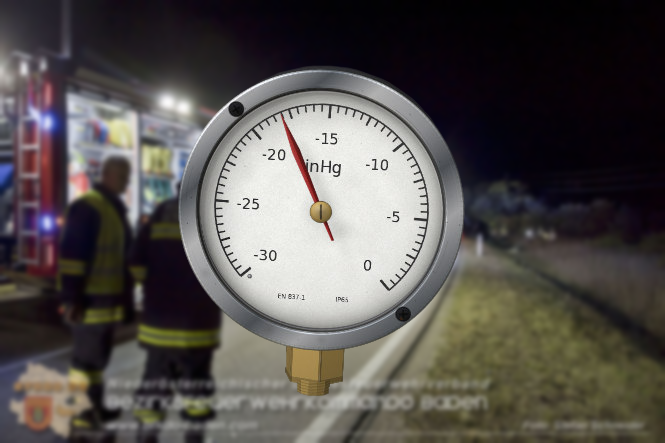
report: -18inHg
